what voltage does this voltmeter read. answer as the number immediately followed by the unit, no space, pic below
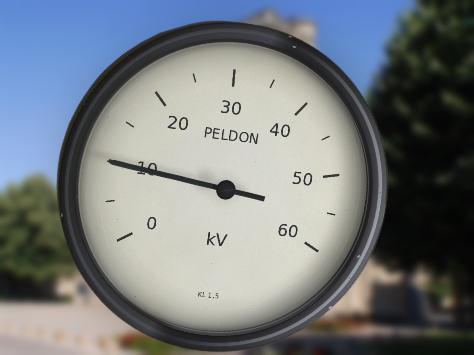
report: 10kV
